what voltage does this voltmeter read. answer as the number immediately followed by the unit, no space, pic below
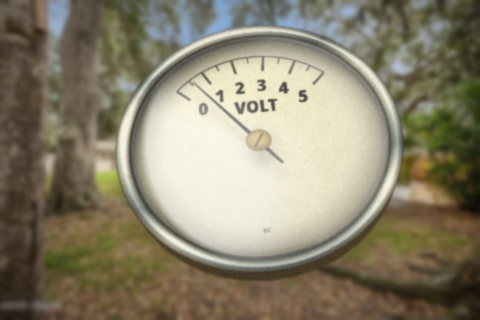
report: 0.5V
